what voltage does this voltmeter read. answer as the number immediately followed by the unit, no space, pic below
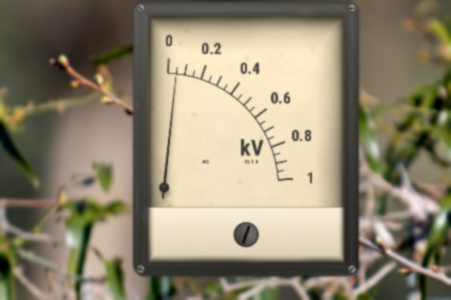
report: 0.05kV
